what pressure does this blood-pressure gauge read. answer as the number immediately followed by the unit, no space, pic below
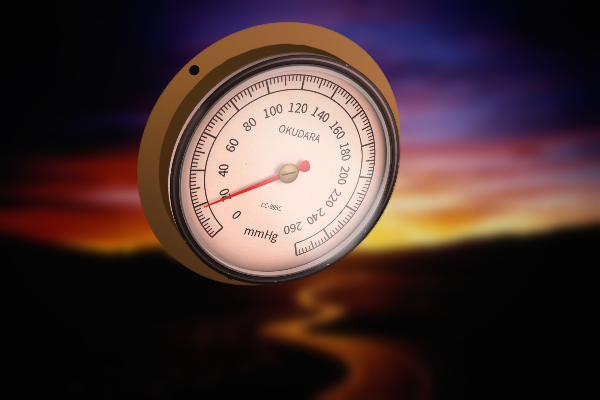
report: 20mmHg
